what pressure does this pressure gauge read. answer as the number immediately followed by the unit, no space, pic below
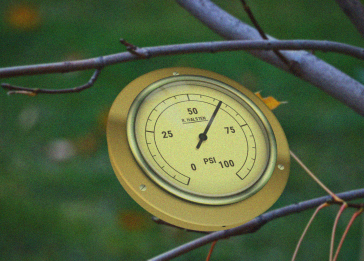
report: 62.5psi
